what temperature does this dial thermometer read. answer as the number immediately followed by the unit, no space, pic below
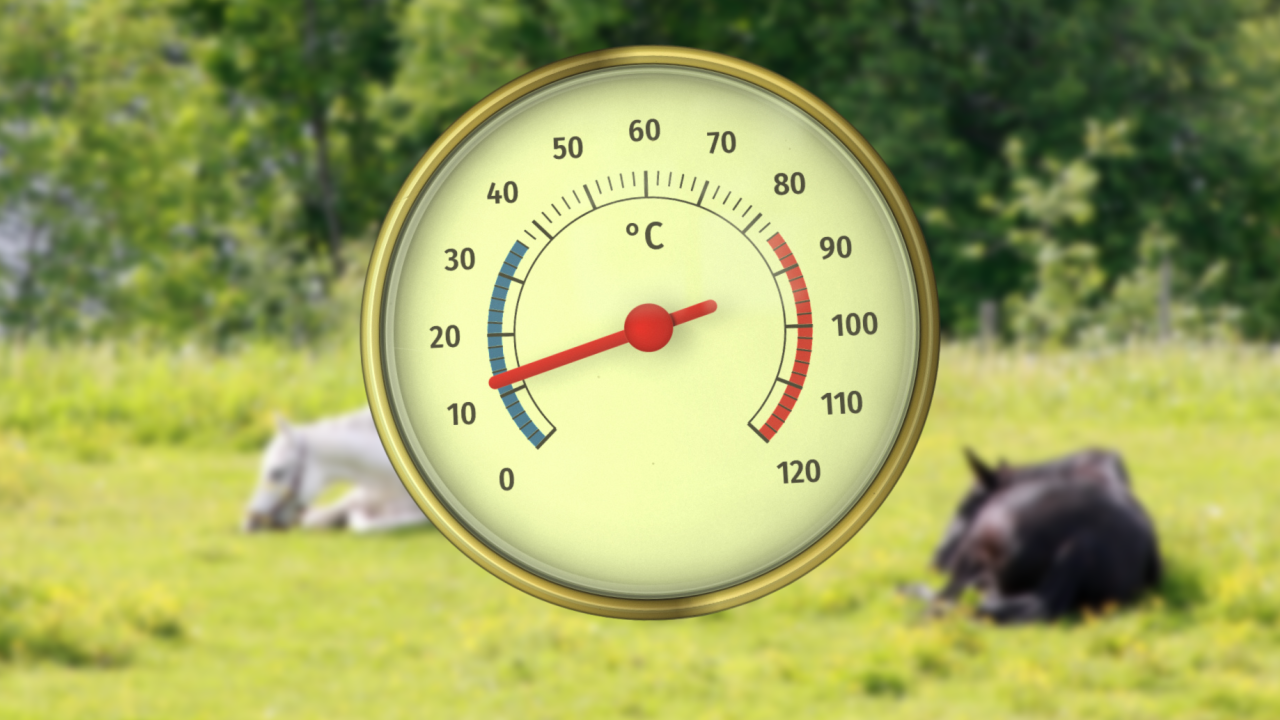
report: 12°C
